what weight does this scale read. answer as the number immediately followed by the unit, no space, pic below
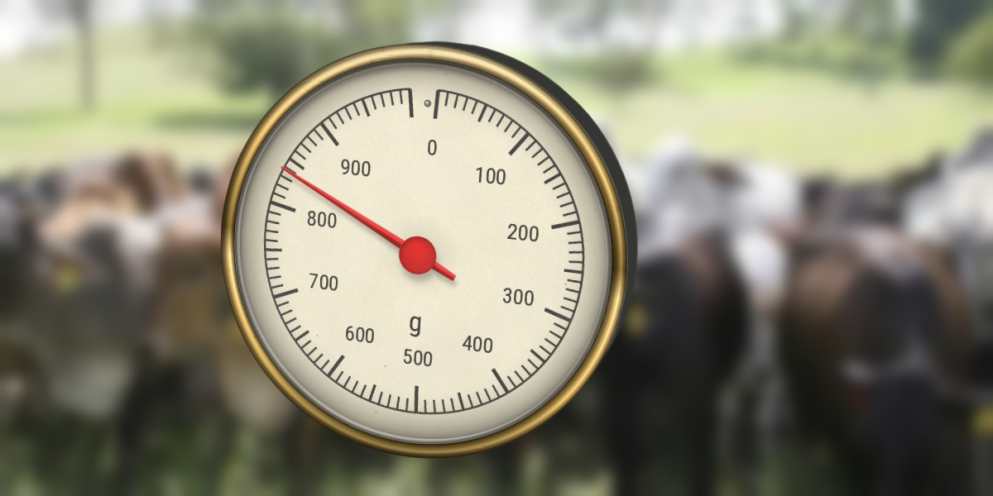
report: 840g
